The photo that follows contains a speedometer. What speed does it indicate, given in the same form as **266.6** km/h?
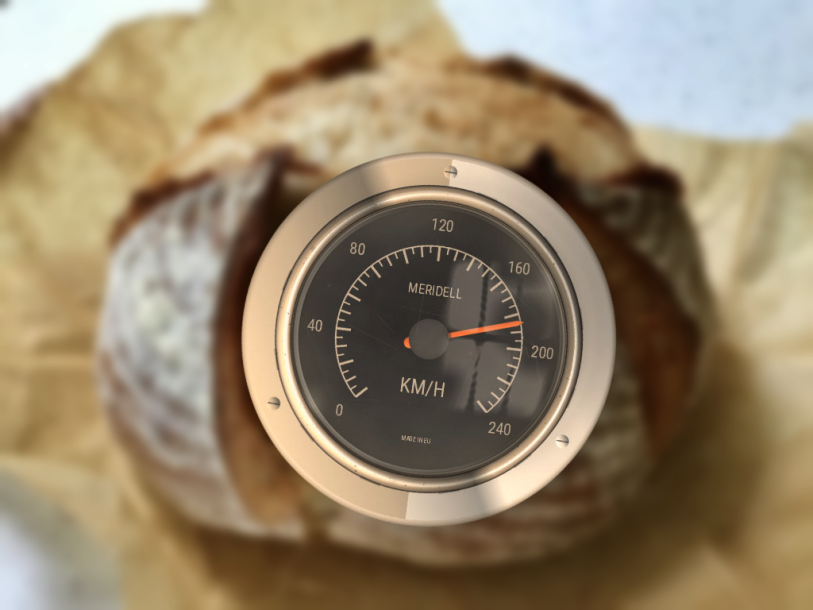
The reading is **185** km/h
